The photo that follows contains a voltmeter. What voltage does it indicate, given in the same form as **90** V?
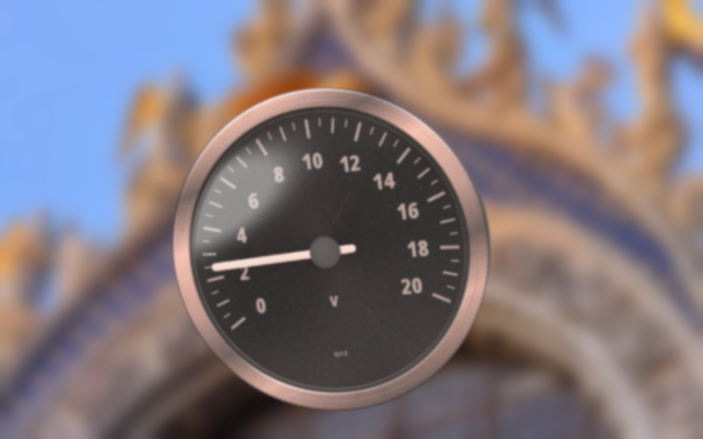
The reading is **2.5** V
